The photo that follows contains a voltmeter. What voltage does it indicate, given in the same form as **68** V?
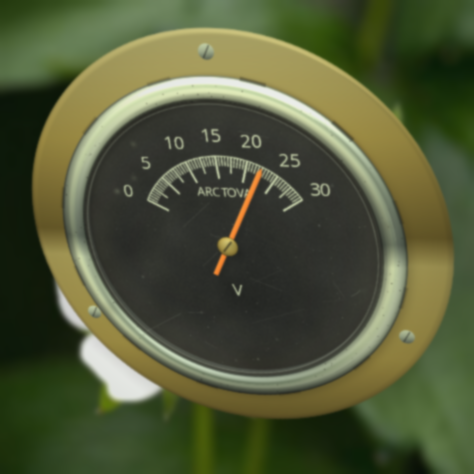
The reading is **22.5** V
